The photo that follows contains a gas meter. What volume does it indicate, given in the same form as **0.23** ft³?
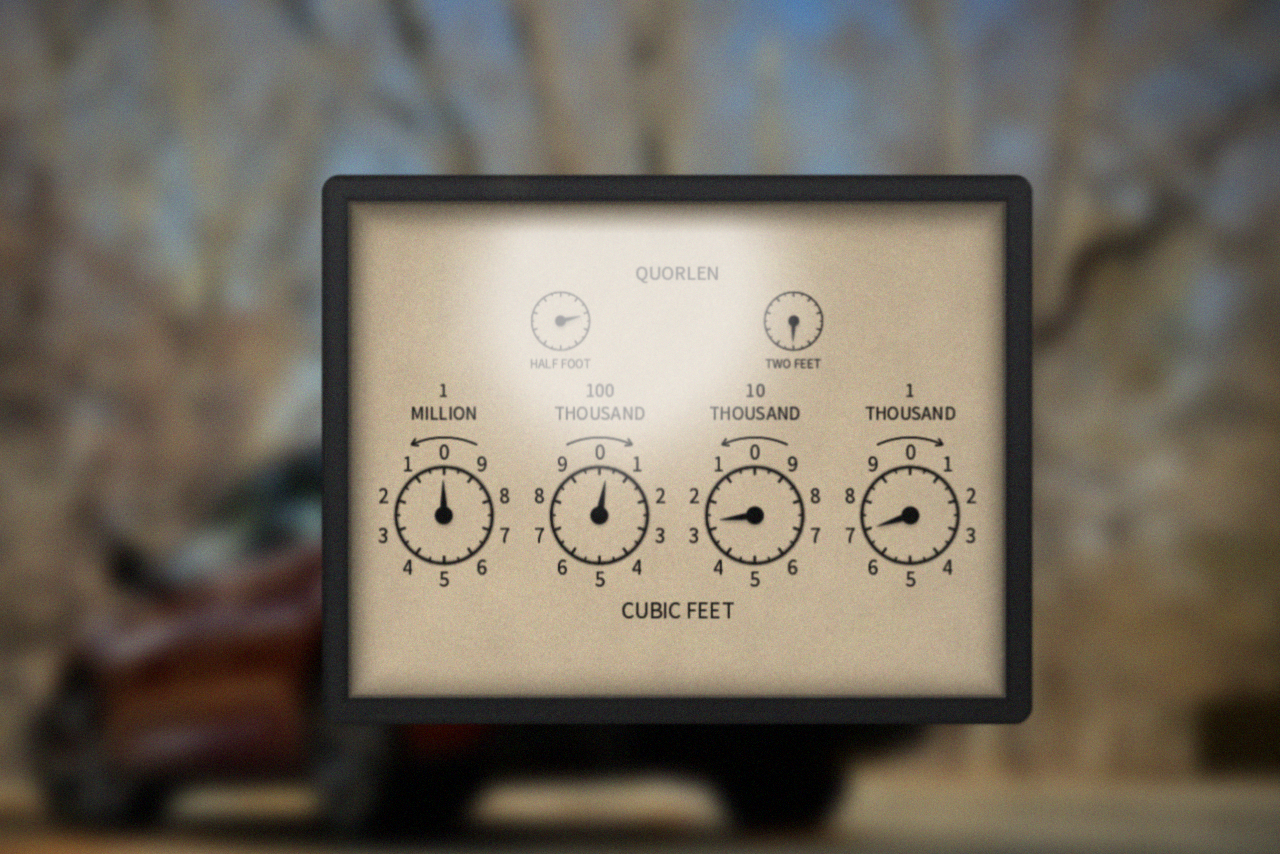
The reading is **2700** ft³
